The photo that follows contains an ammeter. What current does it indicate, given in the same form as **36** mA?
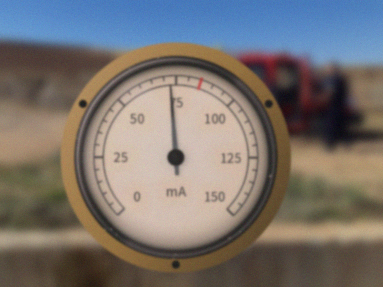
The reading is **72.5** mA
